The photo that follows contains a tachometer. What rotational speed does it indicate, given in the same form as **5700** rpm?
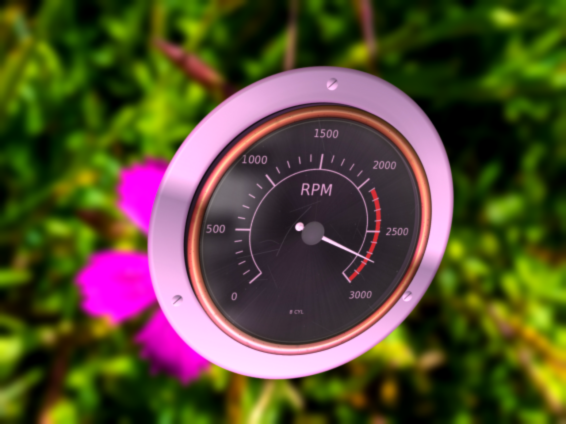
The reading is **2750** rpm
